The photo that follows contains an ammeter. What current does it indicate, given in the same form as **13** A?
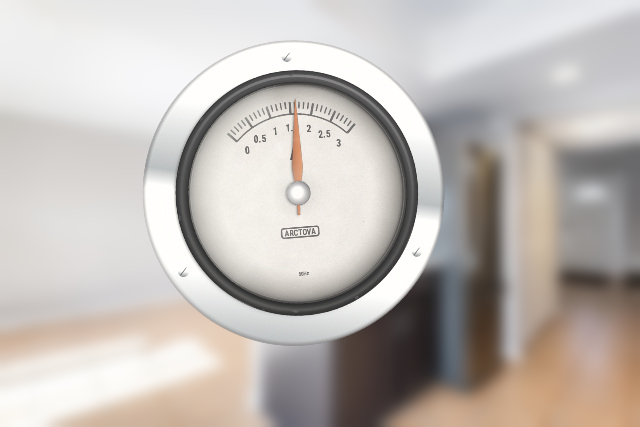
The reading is **1.6** A
